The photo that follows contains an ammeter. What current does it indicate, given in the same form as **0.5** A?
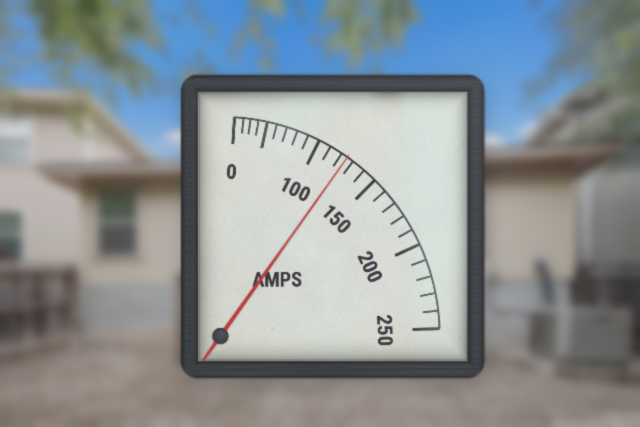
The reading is **125** A
